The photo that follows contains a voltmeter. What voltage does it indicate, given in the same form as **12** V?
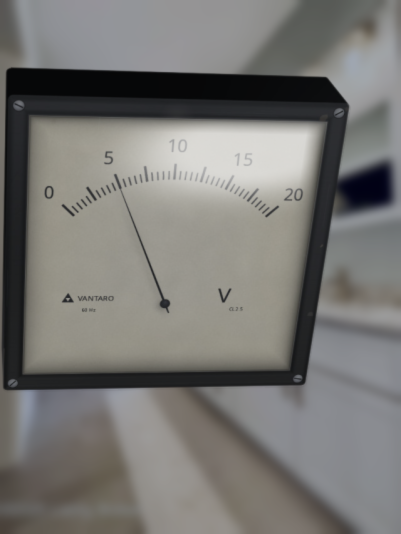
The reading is **5** V
